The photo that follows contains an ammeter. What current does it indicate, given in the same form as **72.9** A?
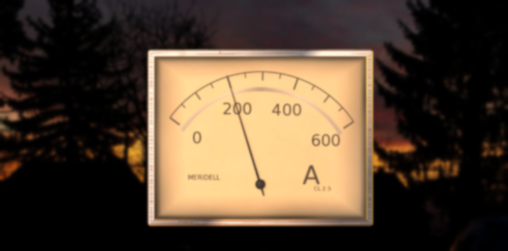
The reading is **200** A
